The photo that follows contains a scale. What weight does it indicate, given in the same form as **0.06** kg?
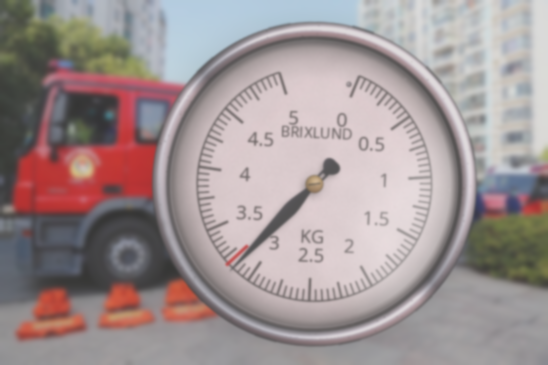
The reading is **3.15** kg
